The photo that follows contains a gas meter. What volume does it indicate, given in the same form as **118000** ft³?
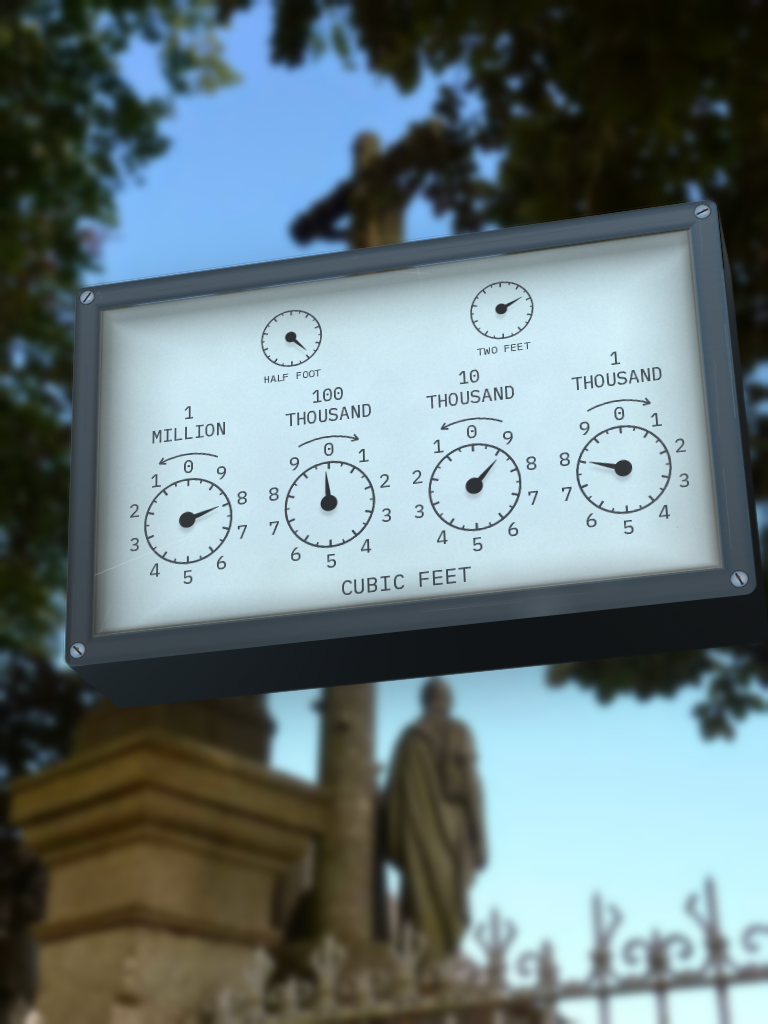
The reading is **798800** ft³
